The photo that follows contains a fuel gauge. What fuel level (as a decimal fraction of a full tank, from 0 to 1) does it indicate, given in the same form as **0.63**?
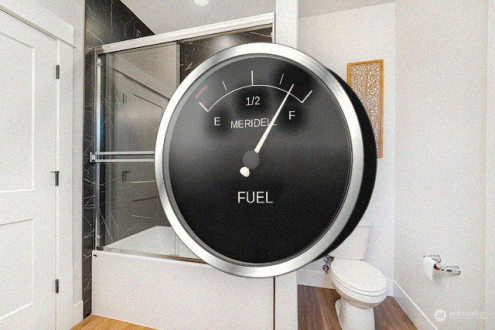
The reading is **0.875**
